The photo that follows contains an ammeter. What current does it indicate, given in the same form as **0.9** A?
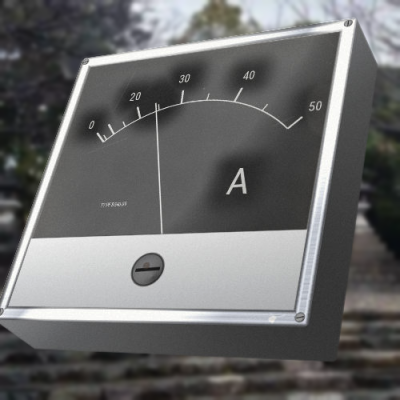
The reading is **25** A
